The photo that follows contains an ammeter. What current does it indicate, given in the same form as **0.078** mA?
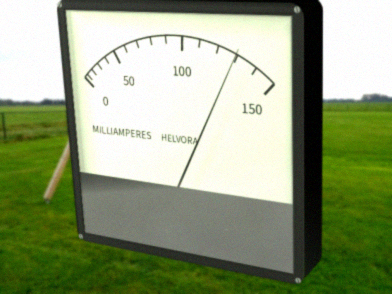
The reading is **130** mA
